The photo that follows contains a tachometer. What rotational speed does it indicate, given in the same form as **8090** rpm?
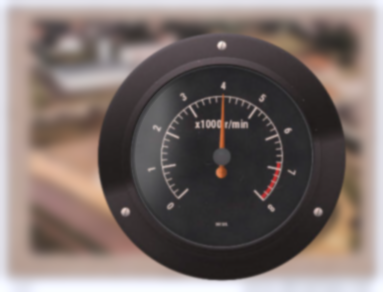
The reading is **4000** rpm
